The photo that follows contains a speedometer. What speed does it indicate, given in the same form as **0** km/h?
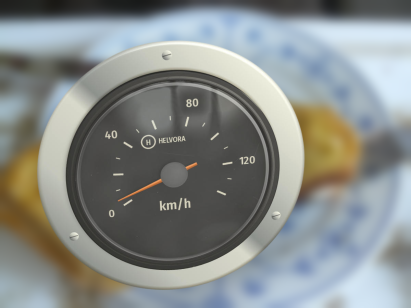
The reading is **5** km/h
